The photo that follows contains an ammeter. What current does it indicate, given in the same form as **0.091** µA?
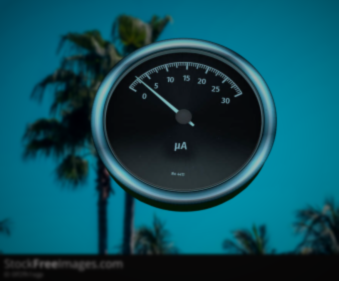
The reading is **2.5** µA
